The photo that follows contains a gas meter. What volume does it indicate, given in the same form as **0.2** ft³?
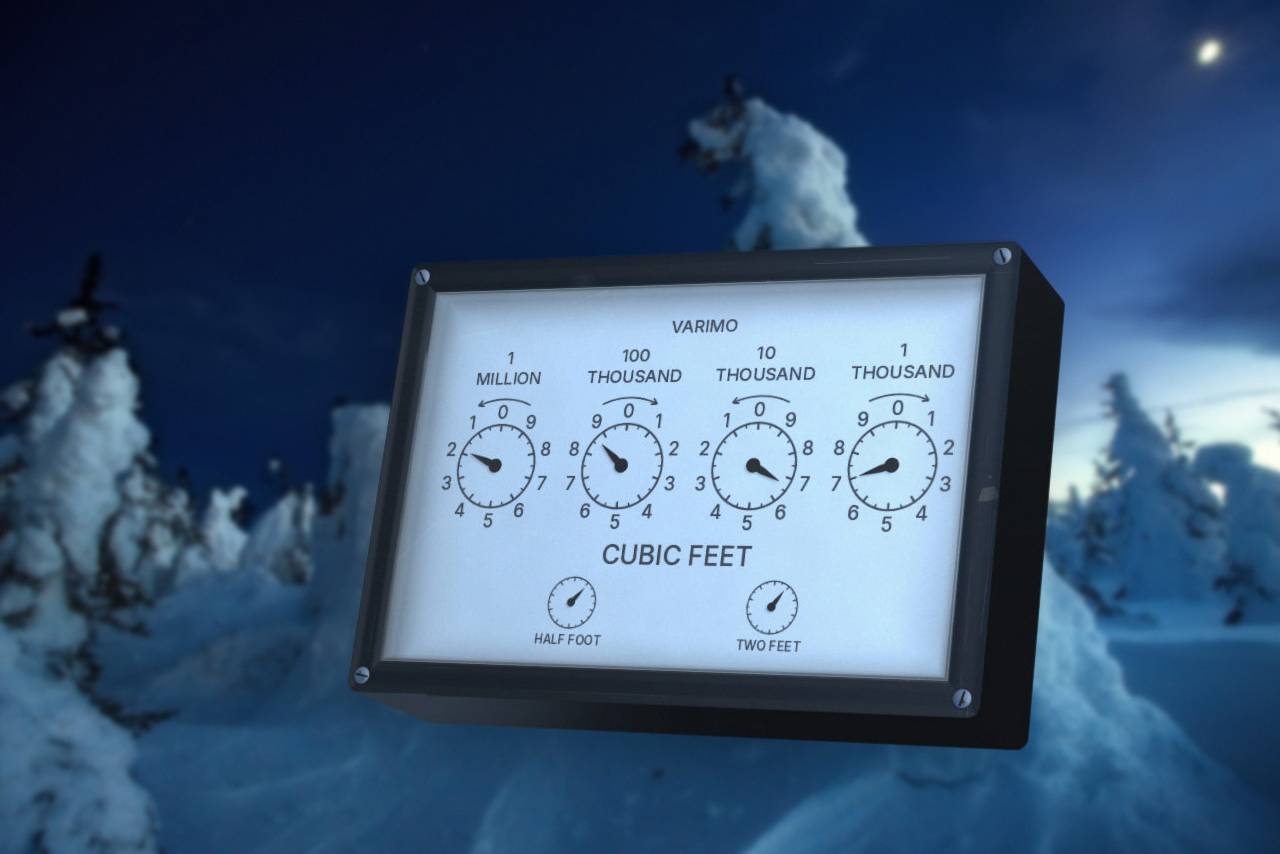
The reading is **186700** ft³
